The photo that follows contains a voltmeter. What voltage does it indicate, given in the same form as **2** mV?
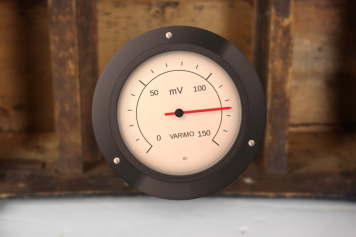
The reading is **125** mV
